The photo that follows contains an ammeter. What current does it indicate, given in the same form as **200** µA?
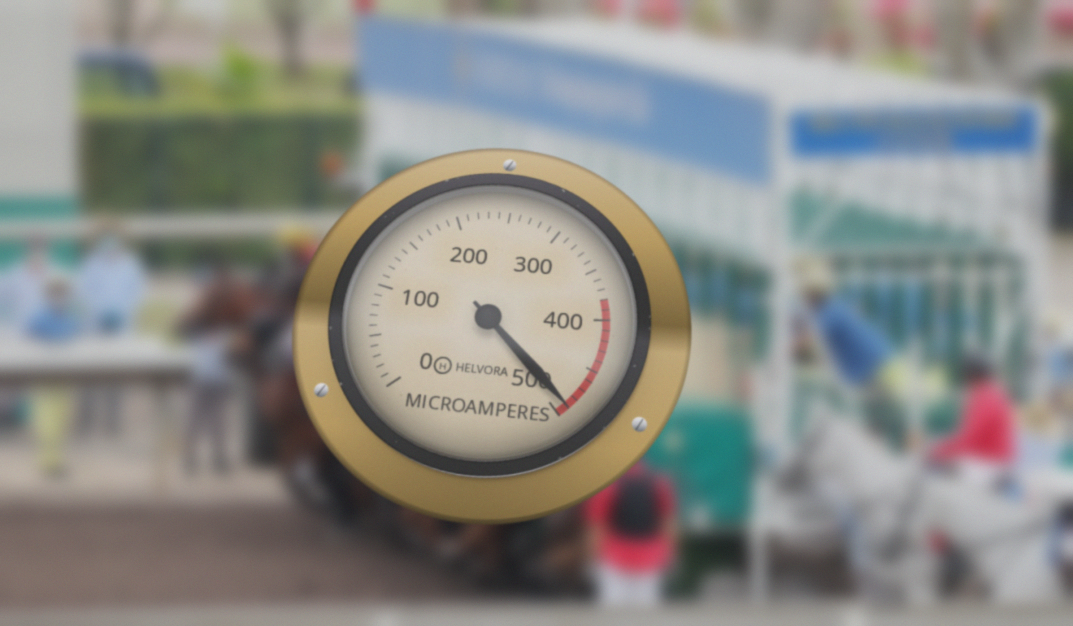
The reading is **490** µA
